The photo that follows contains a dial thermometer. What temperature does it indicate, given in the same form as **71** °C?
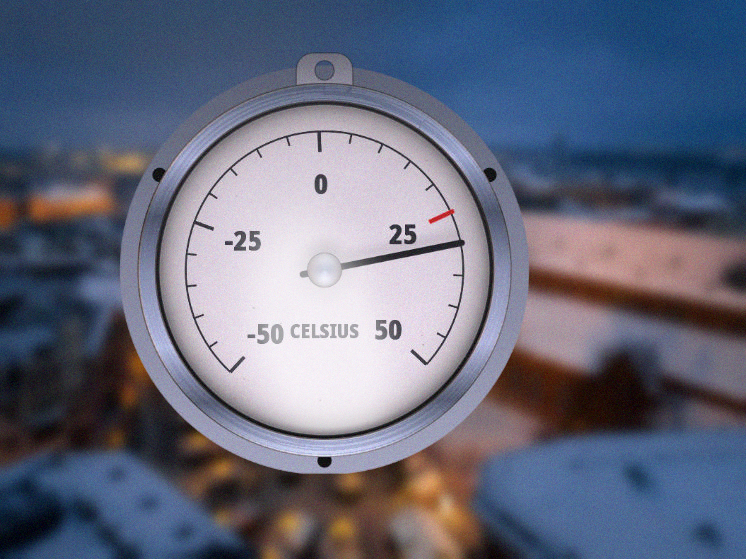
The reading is **30** °C
